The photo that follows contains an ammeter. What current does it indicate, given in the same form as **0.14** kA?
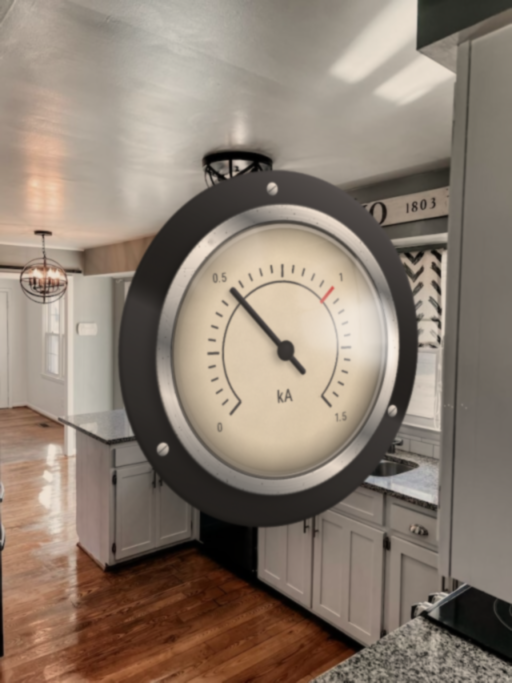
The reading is **0.5** kA
